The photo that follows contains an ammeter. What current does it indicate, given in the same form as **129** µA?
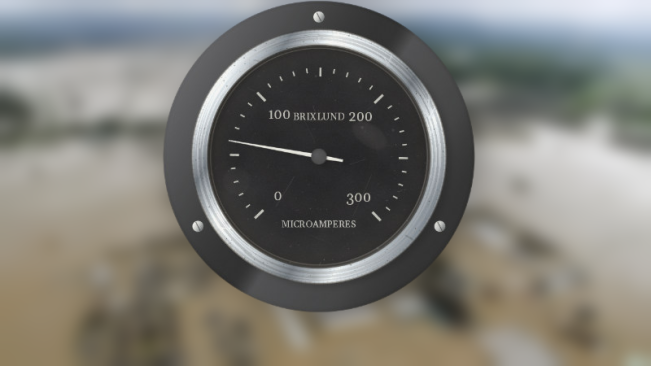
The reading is **60** µA
